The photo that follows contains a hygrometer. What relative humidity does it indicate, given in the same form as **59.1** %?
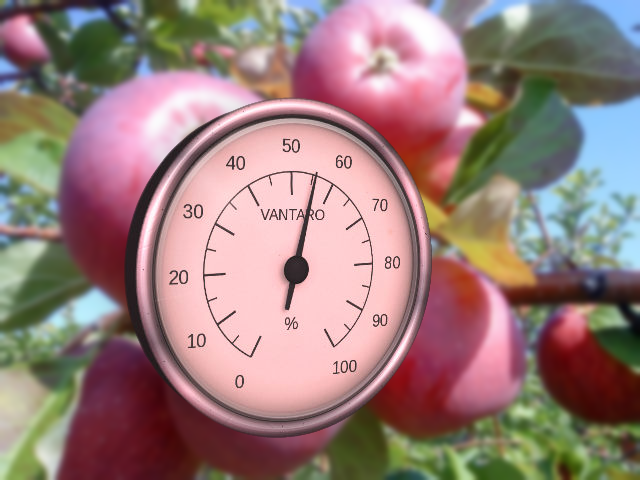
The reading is **55** %
